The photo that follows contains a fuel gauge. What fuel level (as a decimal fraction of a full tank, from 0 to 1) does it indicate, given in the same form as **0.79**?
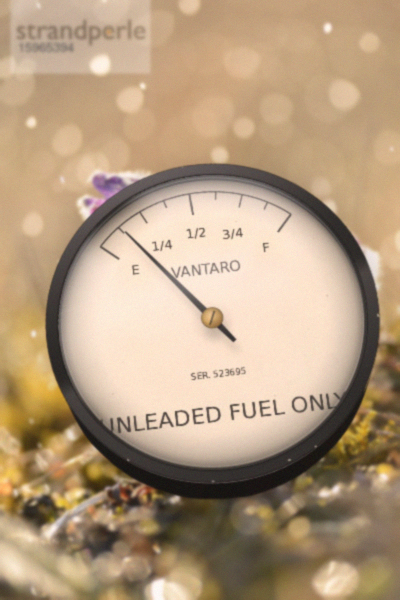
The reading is **0.125**
